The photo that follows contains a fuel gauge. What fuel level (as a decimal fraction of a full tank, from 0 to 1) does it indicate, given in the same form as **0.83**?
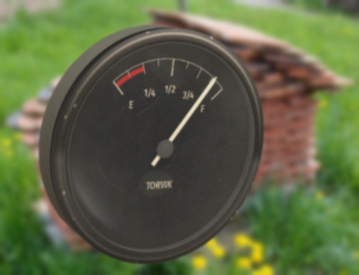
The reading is **0.875**
